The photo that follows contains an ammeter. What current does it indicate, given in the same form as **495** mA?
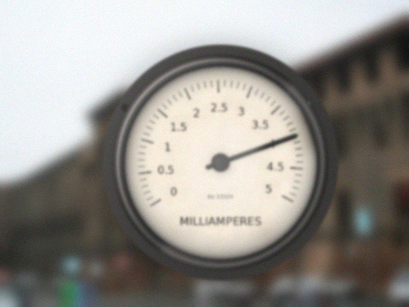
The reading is **4** mA
